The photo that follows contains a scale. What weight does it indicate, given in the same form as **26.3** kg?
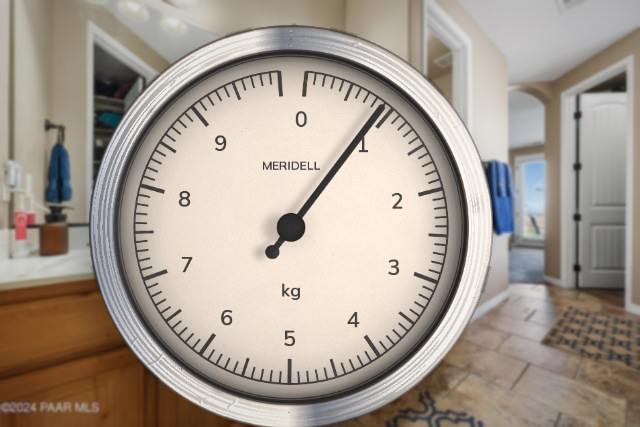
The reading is **0.9** kg
